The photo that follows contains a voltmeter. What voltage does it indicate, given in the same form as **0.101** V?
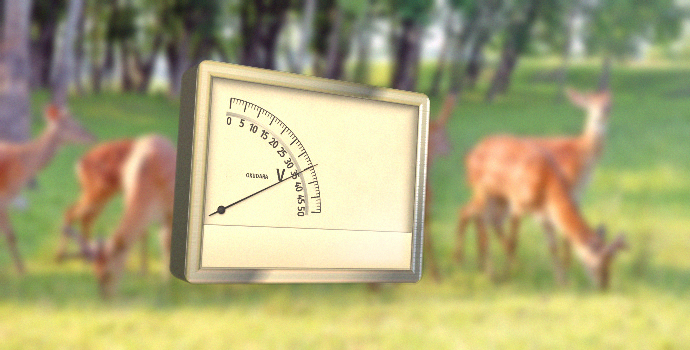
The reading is **35** V
